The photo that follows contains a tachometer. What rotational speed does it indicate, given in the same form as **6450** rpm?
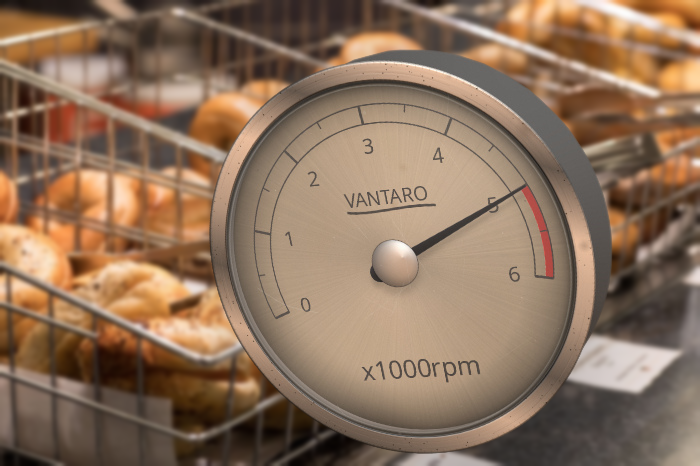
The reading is **5000** rpm
